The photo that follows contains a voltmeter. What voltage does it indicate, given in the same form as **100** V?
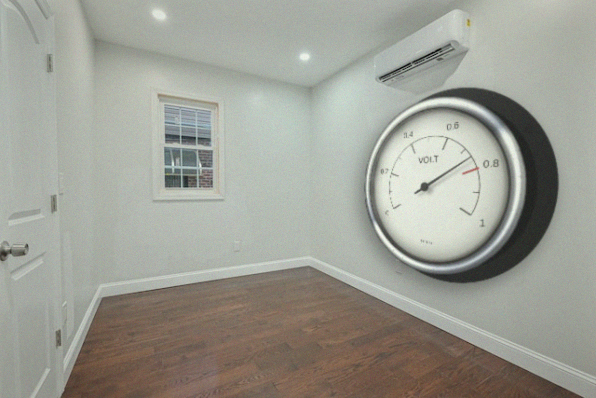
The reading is **0.75** V
